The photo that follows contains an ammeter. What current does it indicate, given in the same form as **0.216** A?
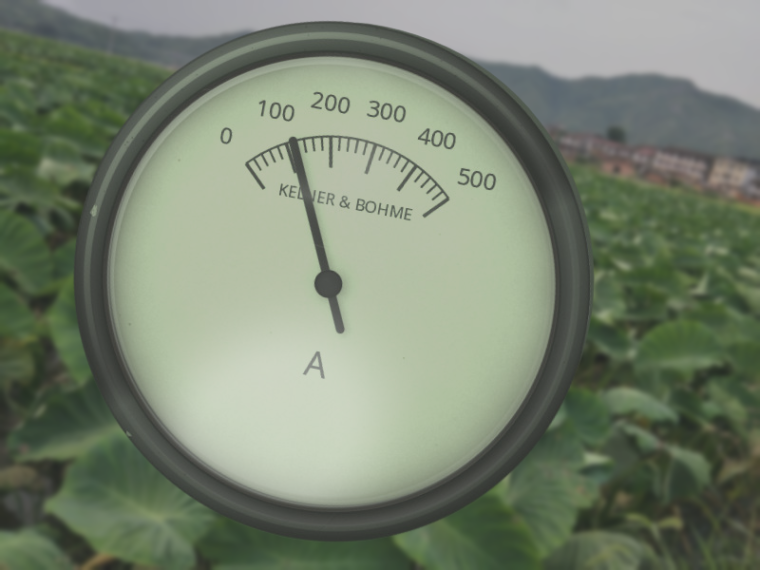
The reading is **120** A
